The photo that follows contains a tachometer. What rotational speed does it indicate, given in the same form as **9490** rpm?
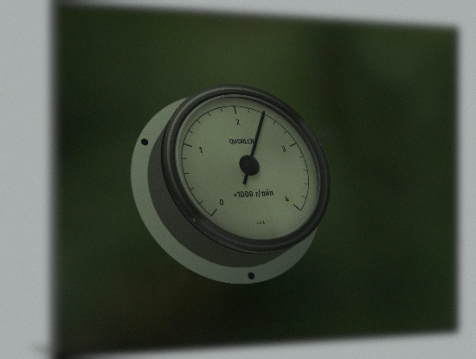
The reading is **2400** rpm
